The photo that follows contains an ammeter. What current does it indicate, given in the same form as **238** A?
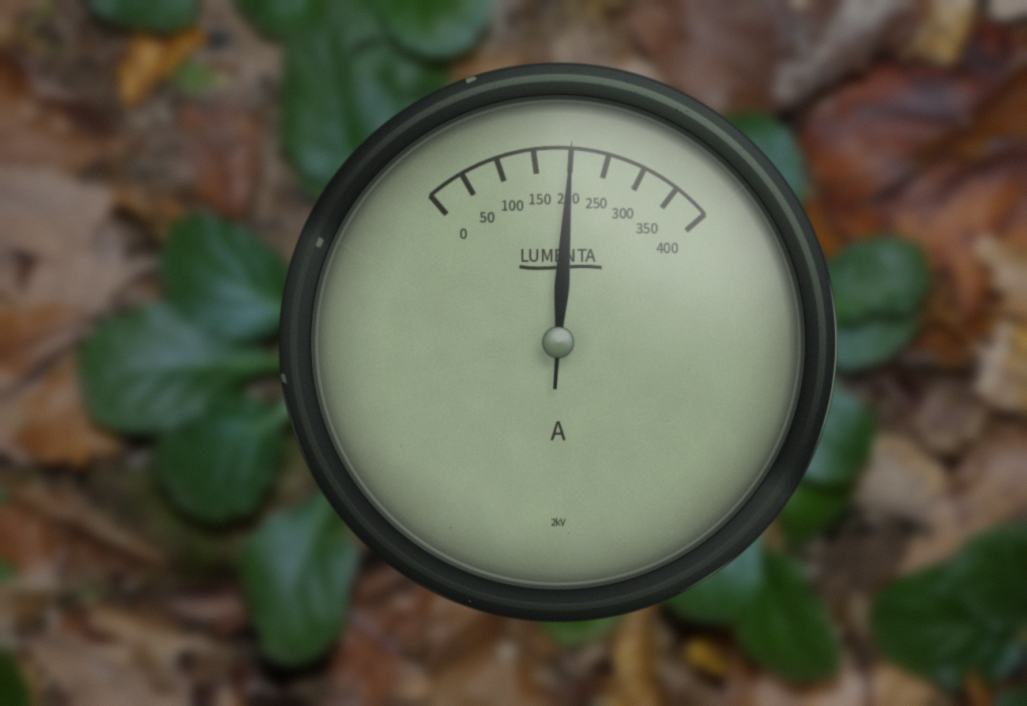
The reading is **200** A
